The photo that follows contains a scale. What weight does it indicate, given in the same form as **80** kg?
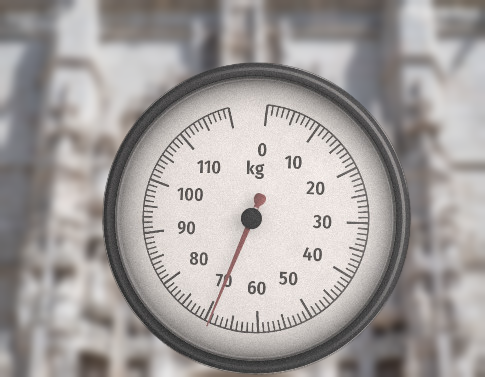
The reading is **69** kg
